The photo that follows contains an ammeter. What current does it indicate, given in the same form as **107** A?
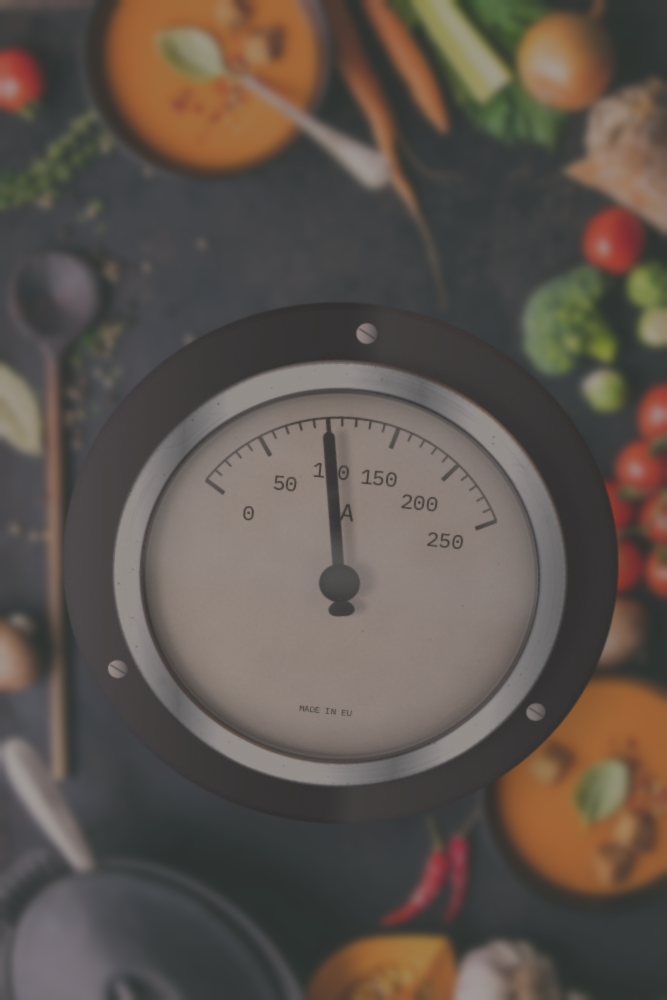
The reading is **100** A
